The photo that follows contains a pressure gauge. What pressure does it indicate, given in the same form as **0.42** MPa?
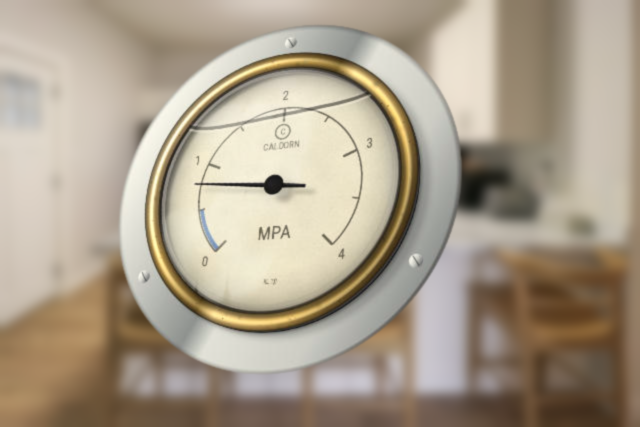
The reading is **0.75** MPa
